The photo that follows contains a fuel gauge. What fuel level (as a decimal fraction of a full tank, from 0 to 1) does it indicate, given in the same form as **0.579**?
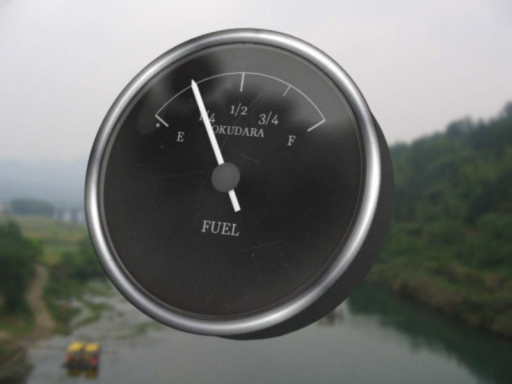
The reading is **0.25**
